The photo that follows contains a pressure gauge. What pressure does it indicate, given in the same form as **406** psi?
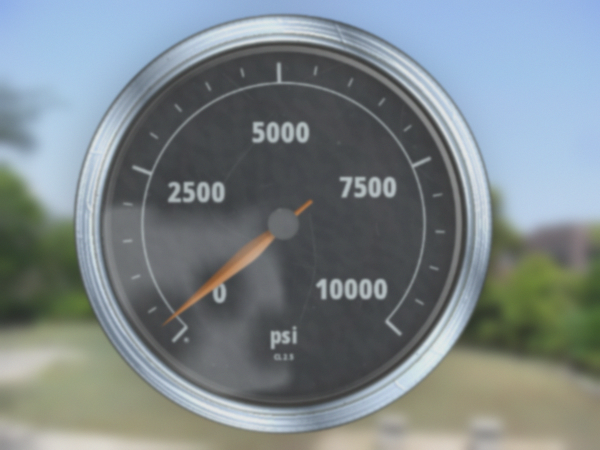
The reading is **250** psi
